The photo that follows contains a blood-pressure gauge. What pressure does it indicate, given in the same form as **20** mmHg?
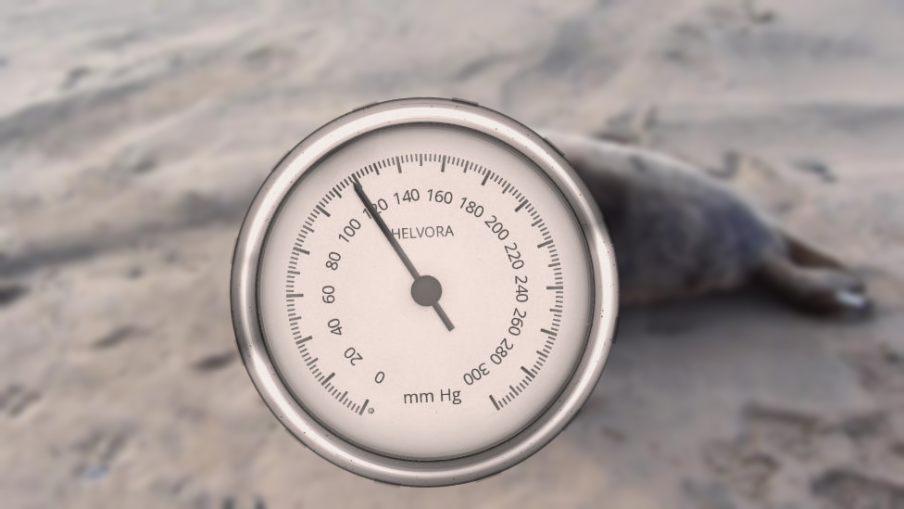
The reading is **118** mmHg
